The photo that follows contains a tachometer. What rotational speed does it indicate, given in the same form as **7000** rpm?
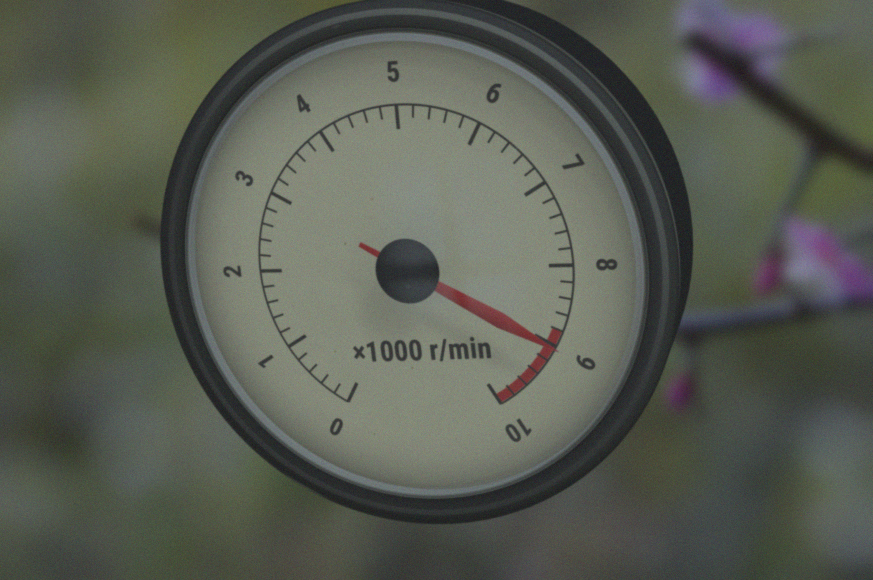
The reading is **9000** rpm
